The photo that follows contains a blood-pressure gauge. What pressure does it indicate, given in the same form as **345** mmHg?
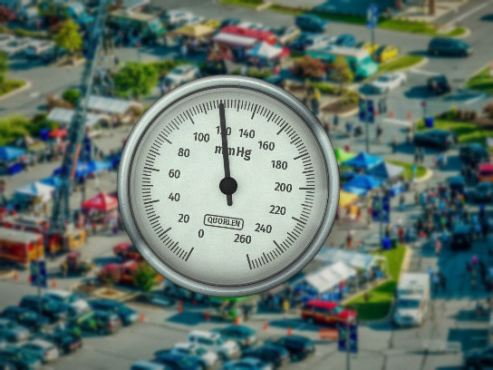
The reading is **120** mmHg
